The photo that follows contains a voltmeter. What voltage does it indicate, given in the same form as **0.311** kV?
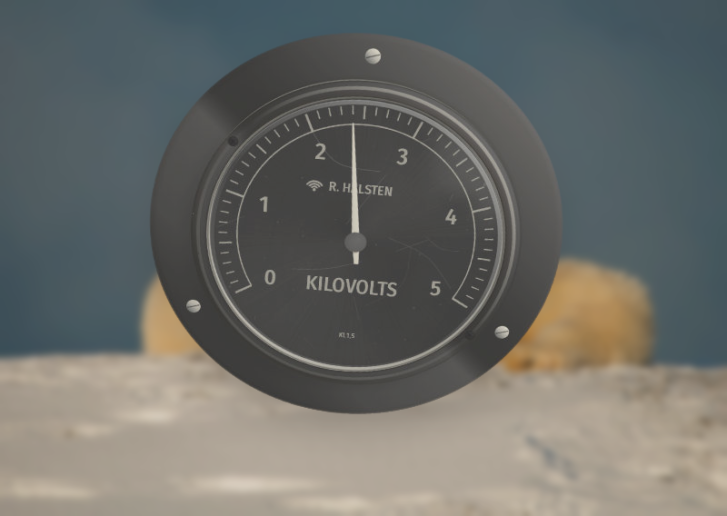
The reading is **2.4** kV
